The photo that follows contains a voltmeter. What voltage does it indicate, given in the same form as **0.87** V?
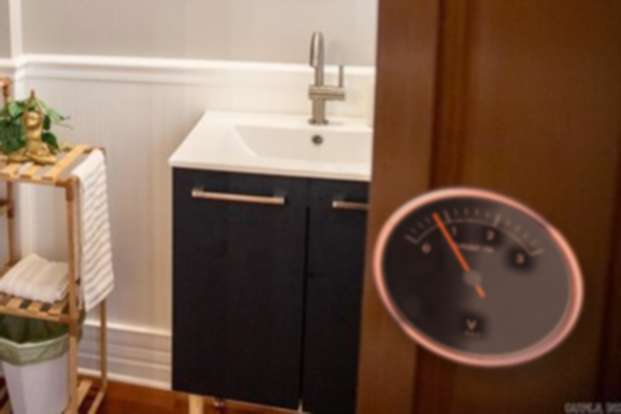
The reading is **0.8** V
